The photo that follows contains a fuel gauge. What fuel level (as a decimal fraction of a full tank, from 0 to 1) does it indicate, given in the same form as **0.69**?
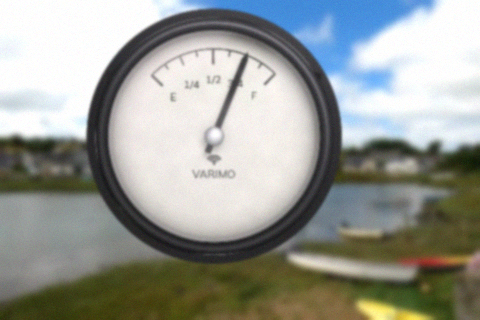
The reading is **0.75**
